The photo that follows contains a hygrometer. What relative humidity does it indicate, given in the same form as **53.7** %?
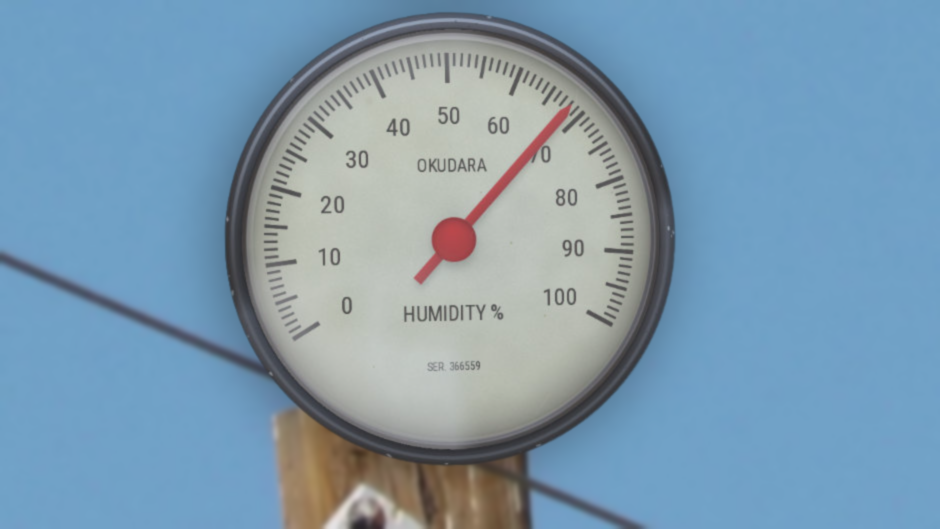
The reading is **68** %
